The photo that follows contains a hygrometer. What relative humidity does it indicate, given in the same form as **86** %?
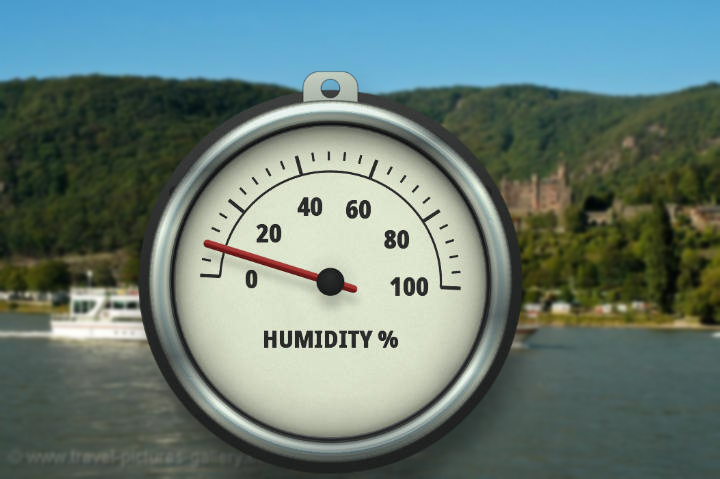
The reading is **8** %
